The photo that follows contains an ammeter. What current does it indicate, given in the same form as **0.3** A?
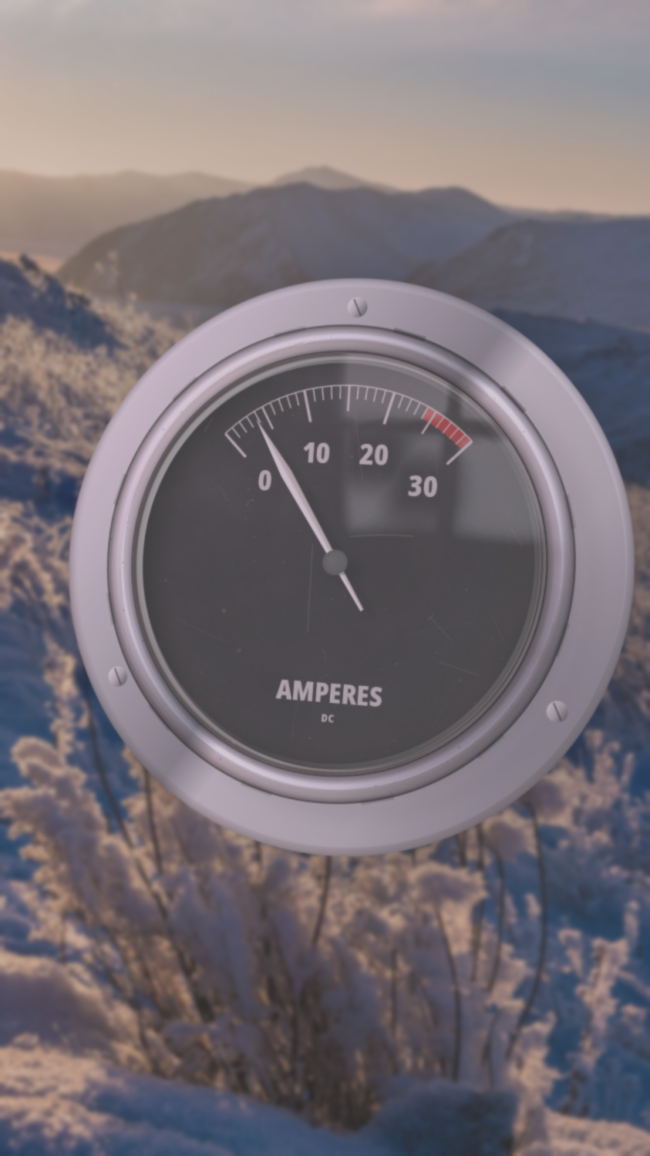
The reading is **4** A
